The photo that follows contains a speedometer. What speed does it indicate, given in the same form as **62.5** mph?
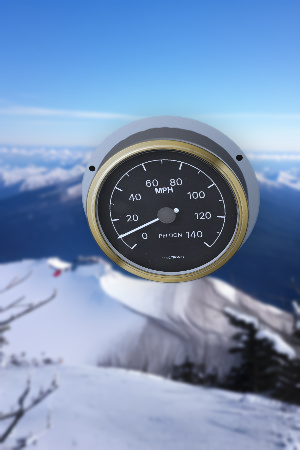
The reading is **10** mph
